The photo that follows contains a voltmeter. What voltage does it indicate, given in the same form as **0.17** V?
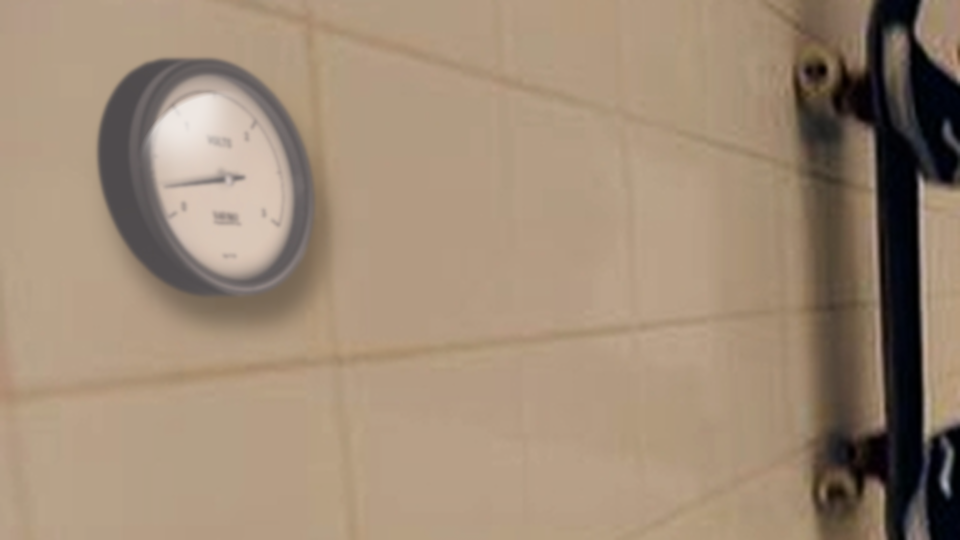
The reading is **0.25** V
